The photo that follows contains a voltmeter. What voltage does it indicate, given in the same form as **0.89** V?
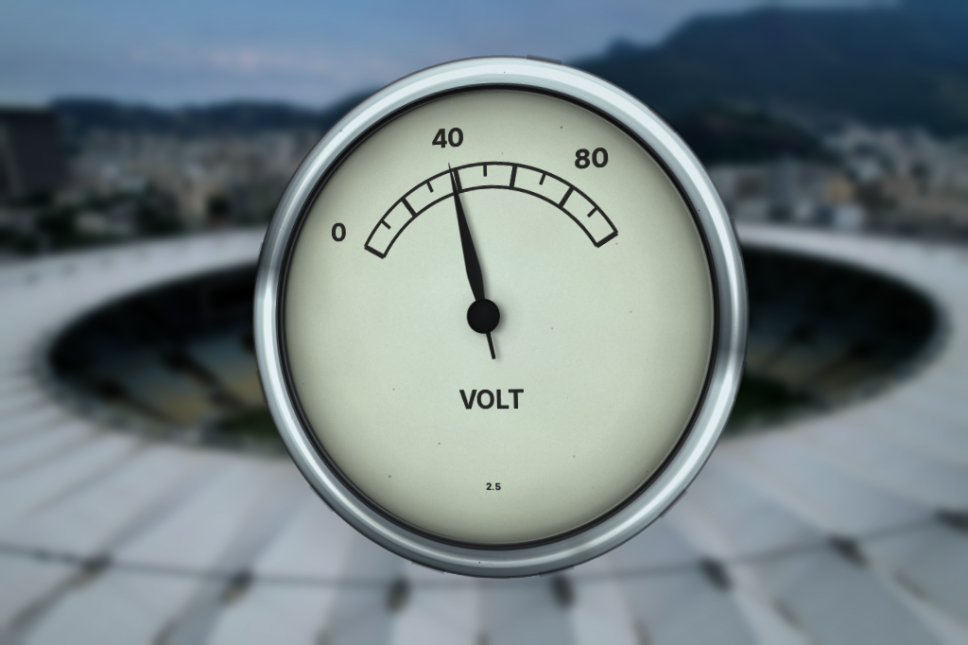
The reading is **40** V
